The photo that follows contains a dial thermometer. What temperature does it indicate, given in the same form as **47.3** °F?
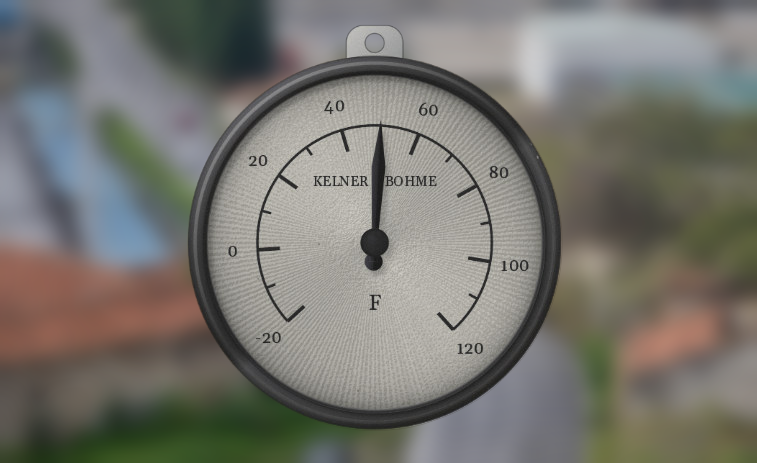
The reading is **50** °F
